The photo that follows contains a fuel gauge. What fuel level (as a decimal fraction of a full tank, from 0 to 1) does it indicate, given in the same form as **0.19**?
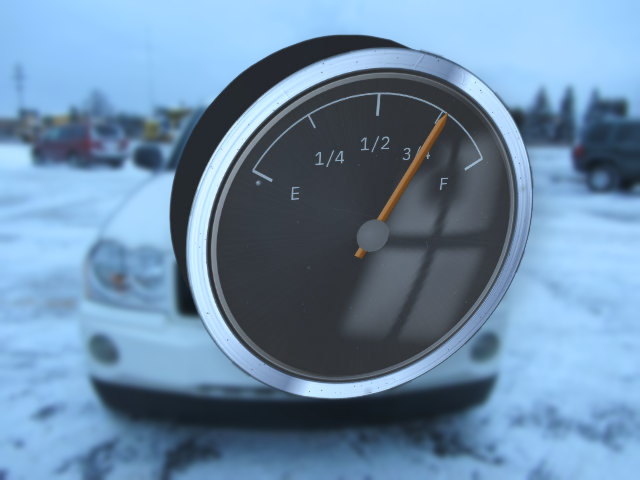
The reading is **0.75**
